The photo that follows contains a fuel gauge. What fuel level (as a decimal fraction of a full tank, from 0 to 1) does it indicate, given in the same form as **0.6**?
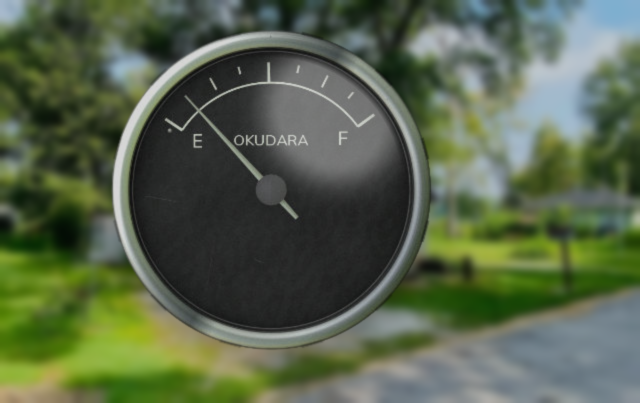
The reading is **0.125**
